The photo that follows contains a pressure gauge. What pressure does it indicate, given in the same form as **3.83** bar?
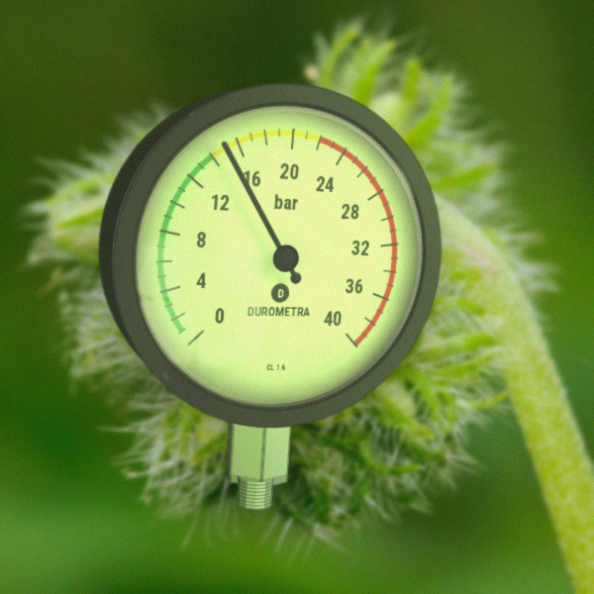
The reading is **15** bar
